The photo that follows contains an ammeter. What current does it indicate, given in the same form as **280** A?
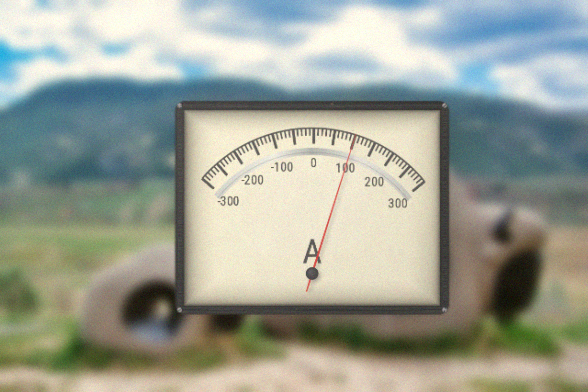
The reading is **100** A
